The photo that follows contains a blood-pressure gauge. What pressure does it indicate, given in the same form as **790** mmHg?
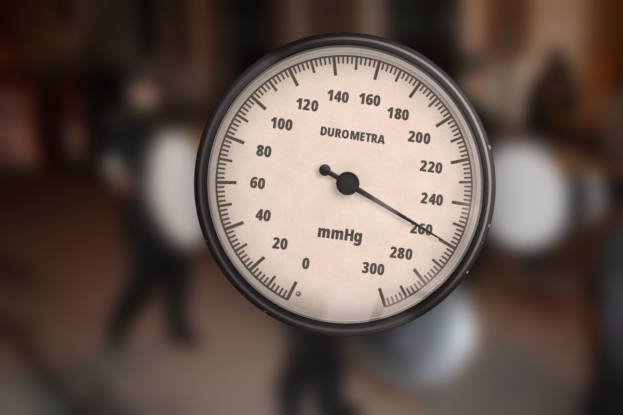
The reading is **260** mmHg
